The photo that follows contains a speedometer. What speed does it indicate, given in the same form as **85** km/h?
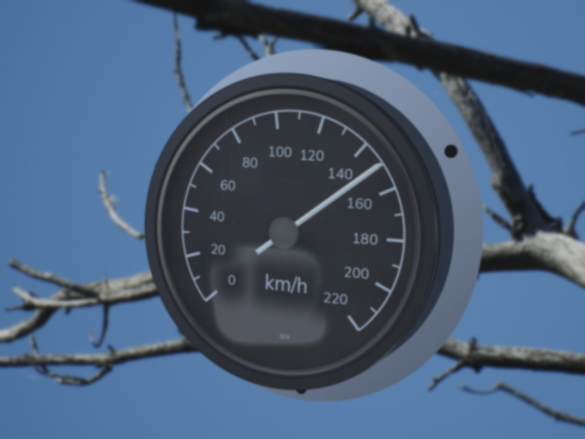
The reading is **150** km/h
